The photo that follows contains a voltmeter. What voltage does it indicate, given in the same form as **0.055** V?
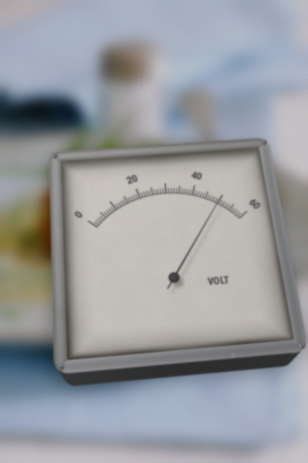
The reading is **50** V
